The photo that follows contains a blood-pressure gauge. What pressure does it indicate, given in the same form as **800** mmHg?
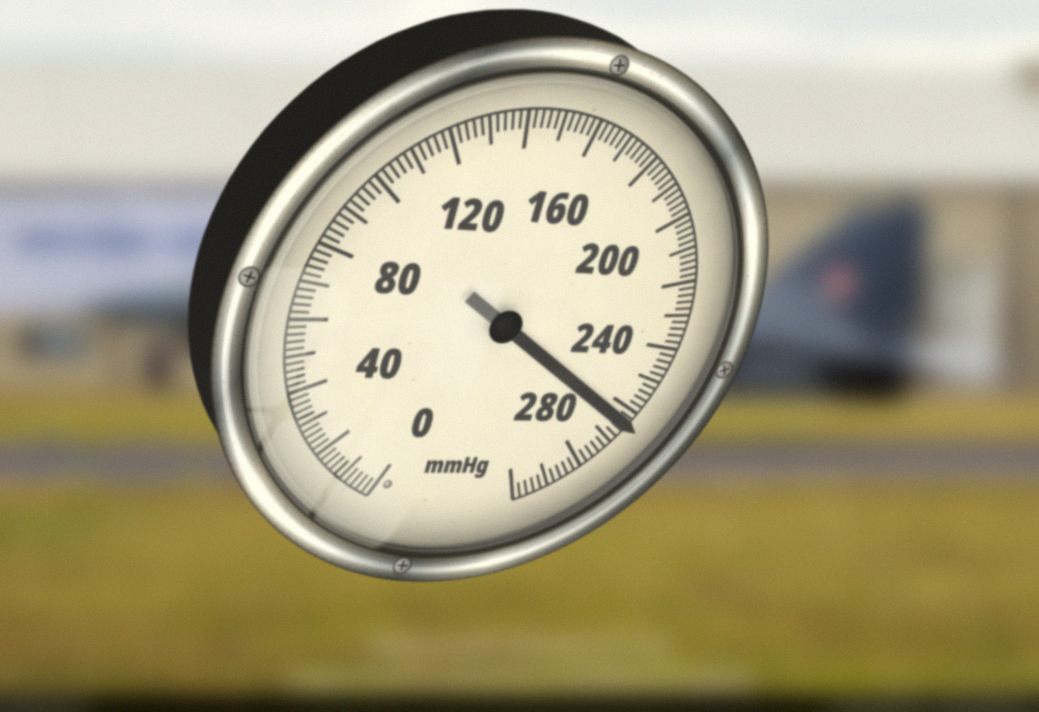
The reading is **264** mmHg
